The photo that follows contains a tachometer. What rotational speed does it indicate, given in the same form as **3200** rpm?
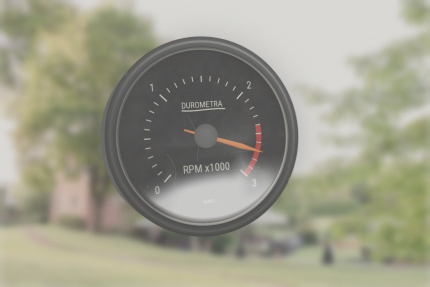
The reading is **2700** rpm
